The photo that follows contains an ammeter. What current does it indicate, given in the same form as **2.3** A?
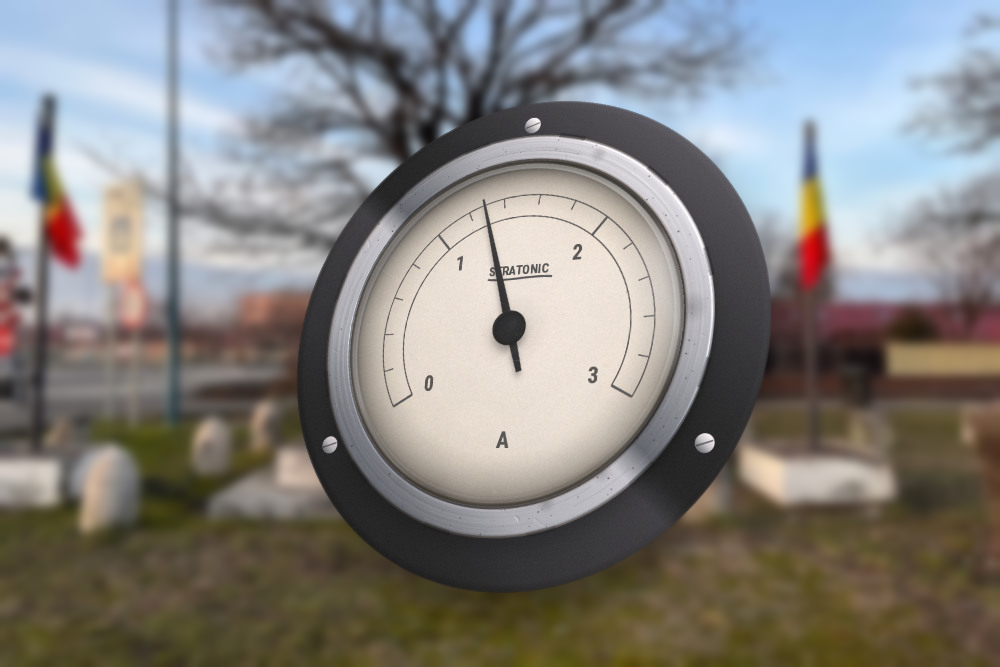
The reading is **1.3** A
